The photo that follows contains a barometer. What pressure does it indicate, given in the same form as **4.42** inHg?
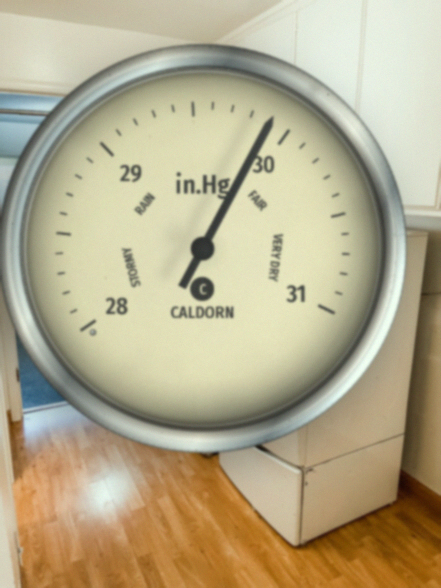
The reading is **29.9** inHg
